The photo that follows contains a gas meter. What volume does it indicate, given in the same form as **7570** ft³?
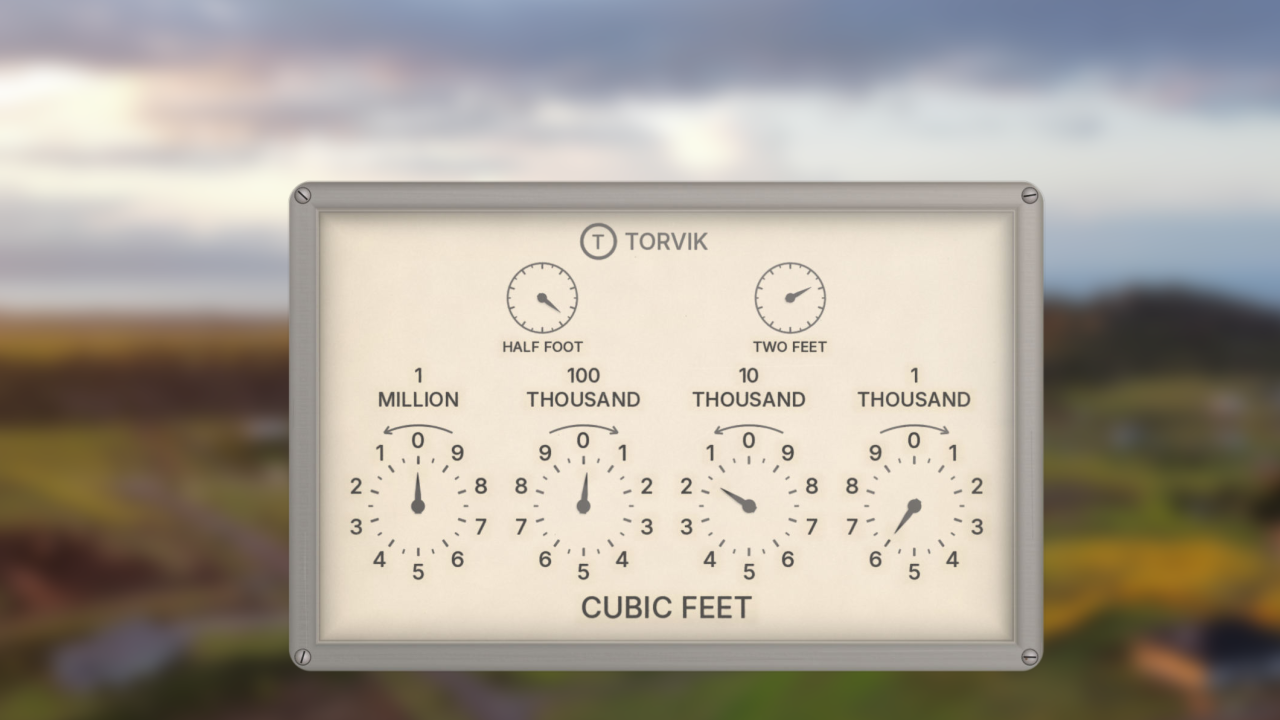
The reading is **1600** ft³
